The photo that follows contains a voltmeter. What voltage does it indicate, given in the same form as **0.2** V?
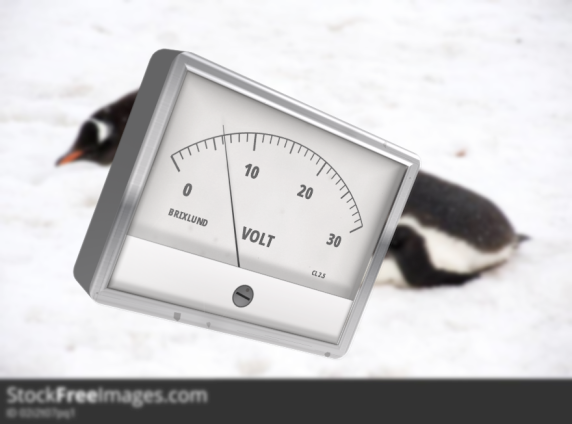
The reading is **6** V
